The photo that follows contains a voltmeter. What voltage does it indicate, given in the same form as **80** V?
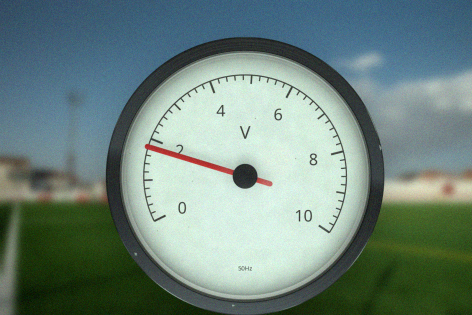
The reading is **1.8** V
